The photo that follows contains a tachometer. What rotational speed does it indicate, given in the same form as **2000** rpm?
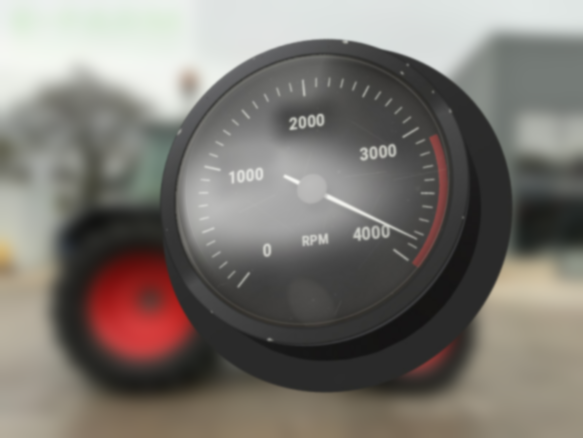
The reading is **3850** rpm
